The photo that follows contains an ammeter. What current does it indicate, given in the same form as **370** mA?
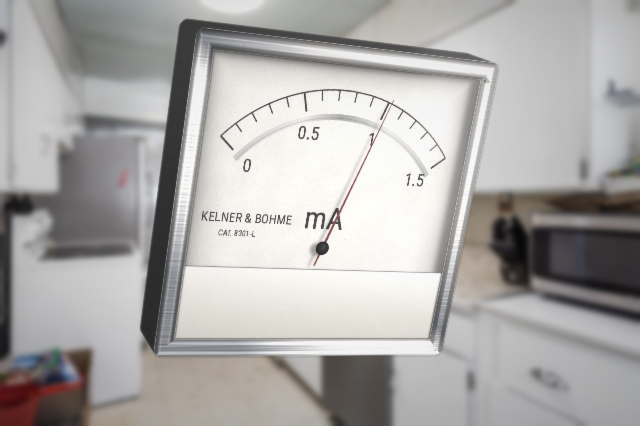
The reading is **1** mA
